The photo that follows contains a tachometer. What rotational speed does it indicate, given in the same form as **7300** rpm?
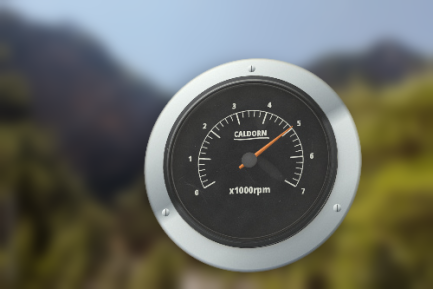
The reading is **5000** rpm
